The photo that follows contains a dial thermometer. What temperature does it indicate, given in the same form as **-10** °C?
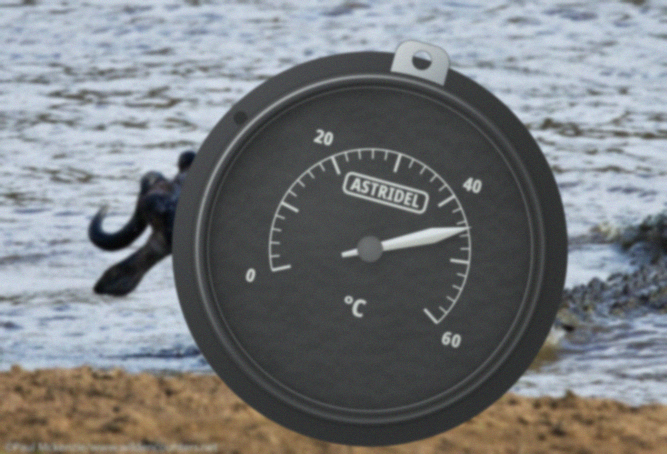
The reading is **45** °C
